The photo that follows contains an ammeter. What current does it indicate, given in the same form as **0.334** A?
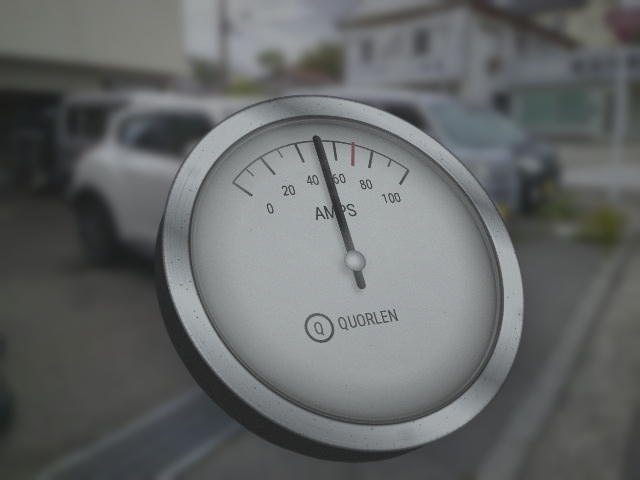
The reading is **50** A
